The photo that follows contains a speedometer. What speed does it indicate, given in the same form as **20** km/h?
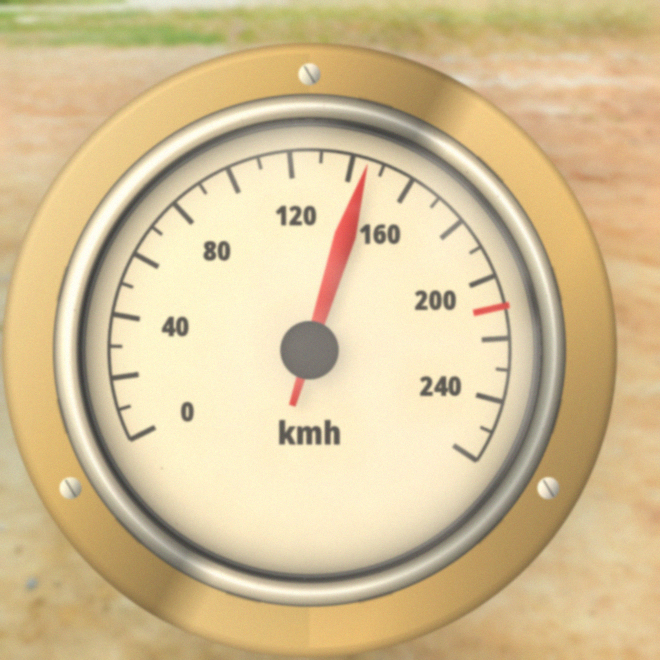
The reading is **145** km/h
